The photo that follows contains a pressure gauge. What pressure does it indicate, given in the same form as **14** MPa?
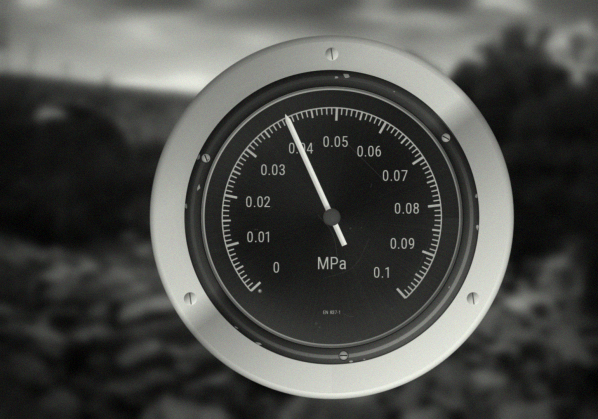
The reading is **0.04** MPa
